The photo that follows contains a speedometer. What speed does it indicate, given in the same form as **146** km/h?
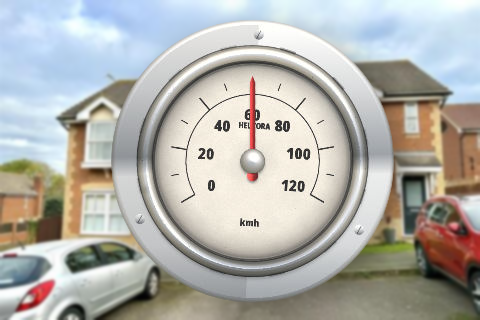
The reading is **60** km/h
